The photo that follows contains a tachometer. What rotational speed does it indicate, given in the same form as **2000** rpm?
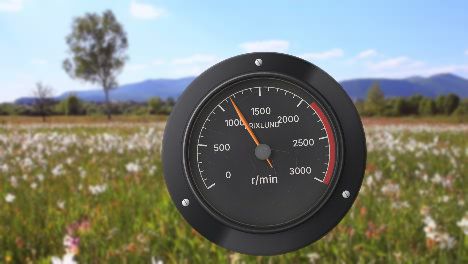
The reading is **1150** rpm
